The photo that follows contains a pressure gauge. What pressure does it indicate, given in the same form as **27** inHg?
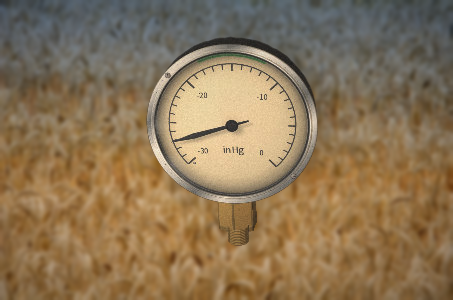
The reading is **-27** inHg
